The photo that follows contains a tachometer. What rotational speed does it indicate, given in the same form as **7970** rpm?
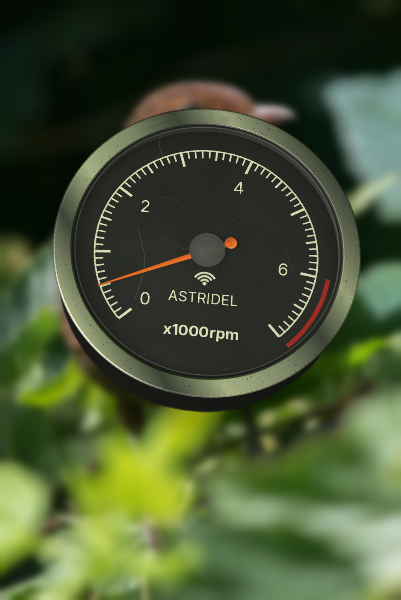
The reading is **500** rpm
